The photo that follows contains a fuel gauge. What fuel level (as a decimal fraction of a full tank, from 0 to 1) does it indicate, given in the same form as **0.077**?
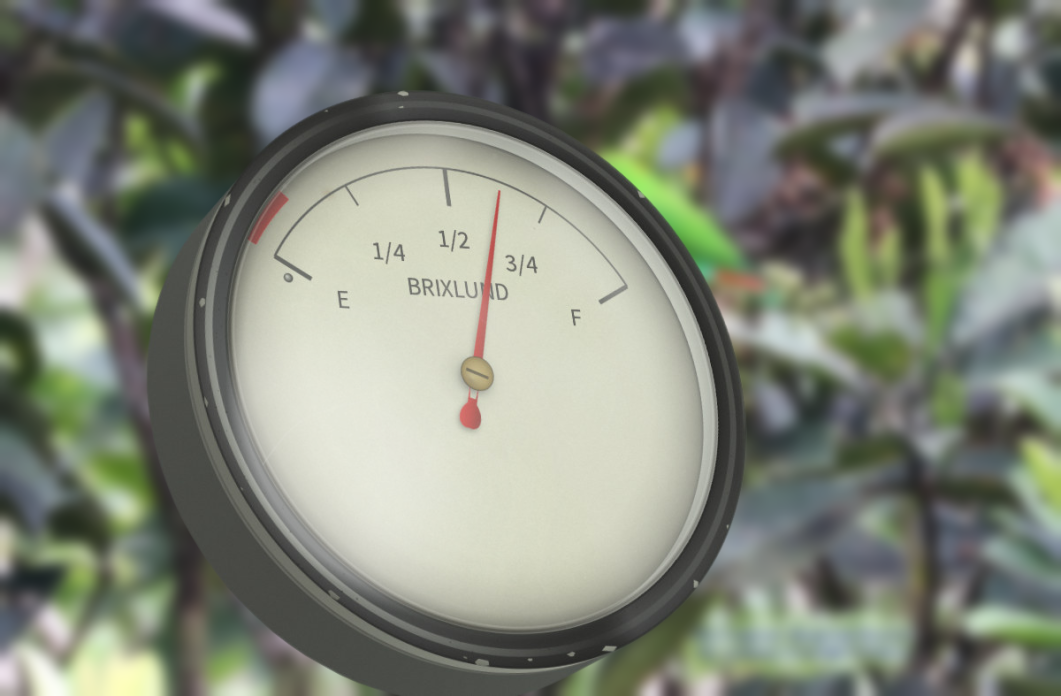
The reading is **0.625**
